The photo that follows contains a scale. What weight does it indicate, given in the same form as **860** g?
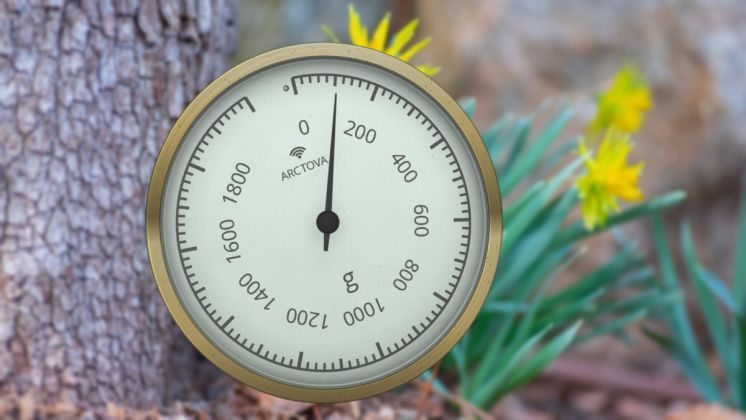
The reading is **100** g
